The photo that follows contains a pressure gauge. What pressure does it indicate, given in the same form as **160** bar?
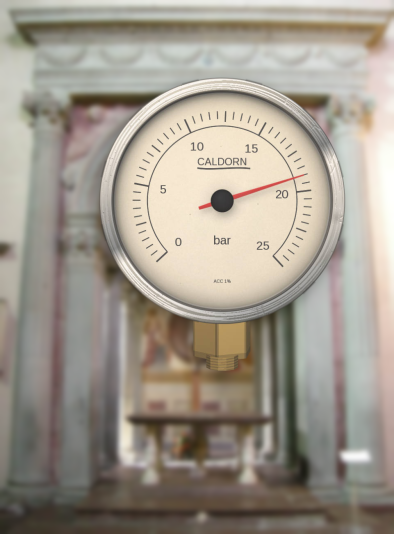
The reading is **19** bar
